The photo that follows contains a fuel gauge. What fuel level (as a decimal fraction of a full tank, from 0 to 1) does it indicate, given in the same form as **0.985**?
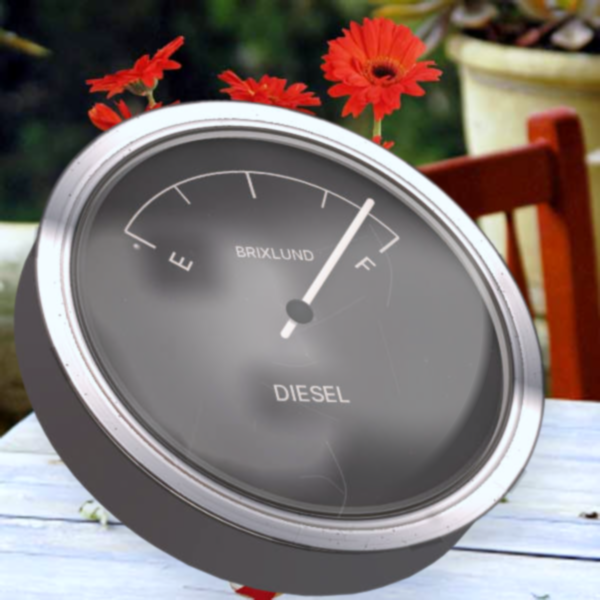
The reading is **0.875**
